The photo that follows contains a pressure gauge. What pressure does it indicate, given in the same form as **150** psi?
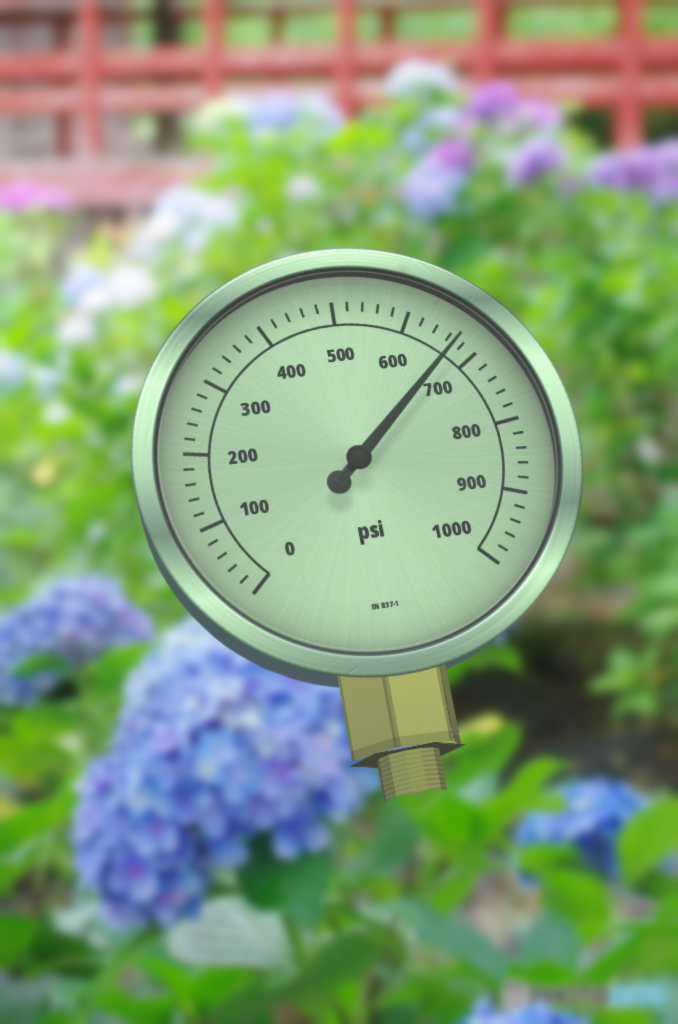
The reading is **670** psi
